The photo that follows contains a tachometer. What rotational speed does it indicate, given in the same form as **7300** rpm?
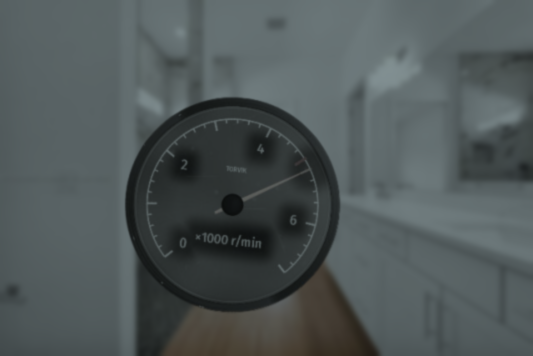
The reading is **5000** rpm
